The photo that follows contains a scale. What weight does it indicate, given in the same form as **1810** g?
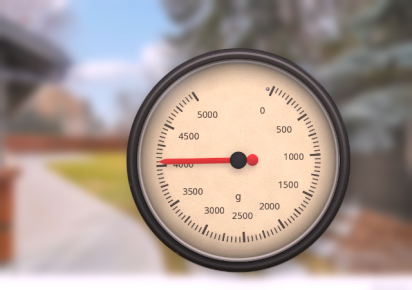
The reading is **4050** g
